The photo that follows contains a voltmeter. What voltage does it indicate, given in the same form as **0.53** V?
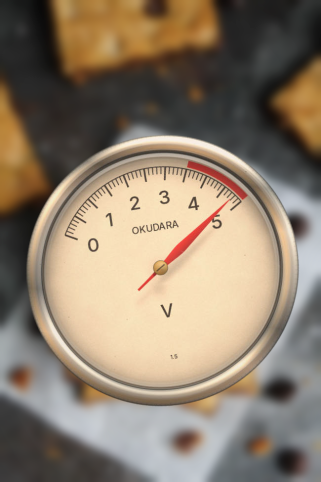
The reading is **4.8** V
